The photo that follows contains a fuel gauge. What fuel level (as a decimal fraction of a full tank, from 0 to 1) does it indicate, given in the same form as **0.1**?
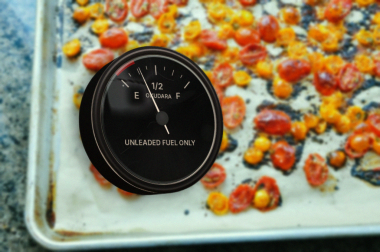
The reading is **0.25**
